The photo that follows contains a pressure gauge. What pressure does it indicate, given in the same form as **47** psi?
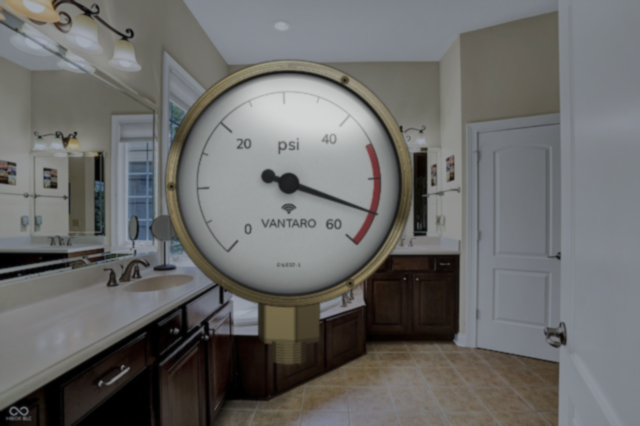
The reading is **55** psi
